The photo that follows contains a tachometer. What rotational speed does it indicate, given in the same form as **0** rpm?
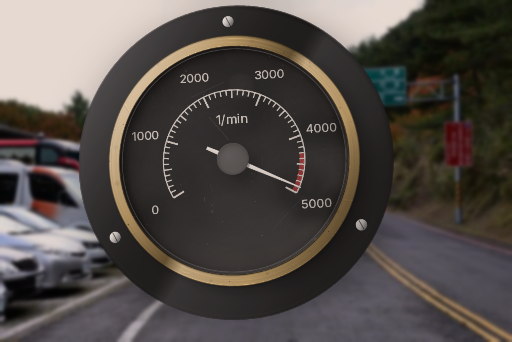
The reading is **4900** rpm
